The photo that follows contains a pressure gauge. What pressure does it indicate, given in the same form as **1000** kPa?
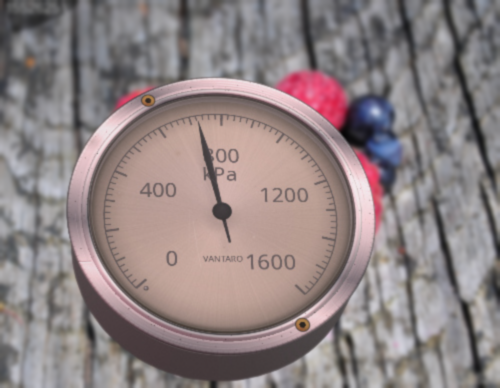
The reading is **720** kPa
